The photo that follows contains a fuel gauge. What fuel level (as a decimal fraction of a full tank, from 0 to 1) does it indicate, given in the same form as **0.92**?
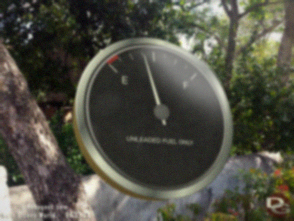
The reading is **0.375**
